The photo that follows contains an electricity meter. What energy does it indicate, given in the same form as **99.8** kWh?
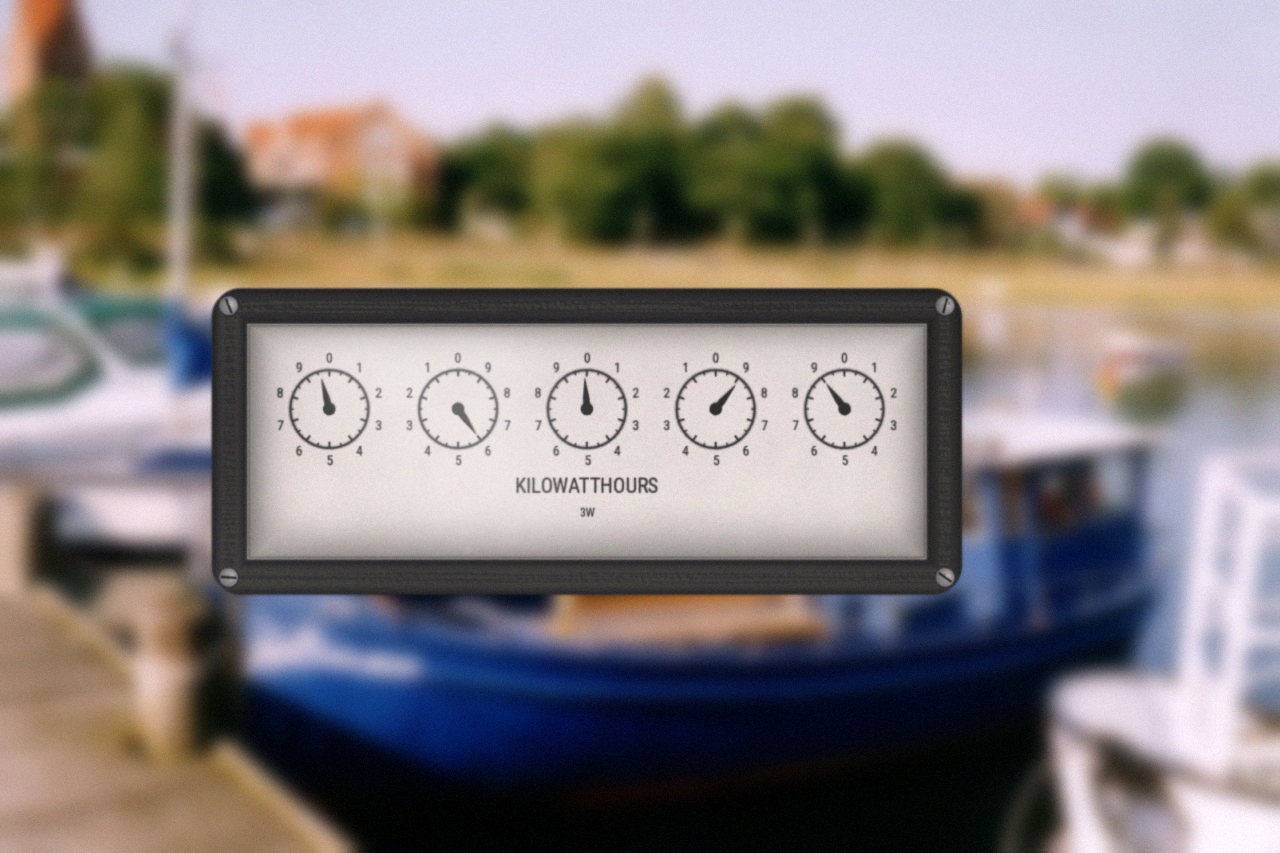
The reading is **95989** kWh
